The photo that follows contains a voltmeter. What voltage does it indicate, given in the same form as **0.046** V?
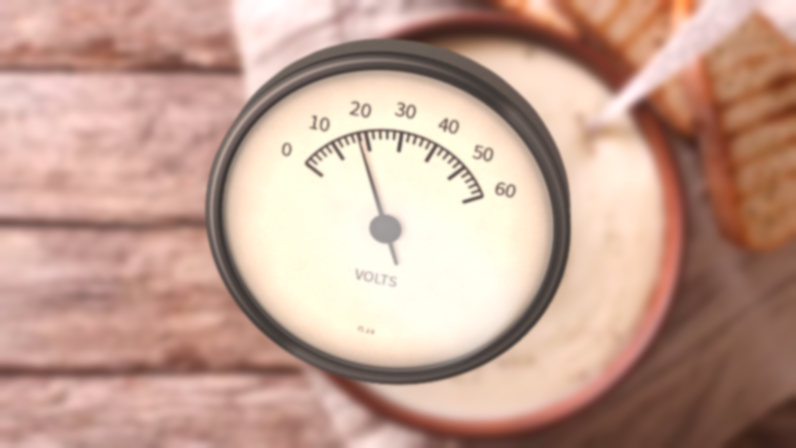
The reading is **18** V
